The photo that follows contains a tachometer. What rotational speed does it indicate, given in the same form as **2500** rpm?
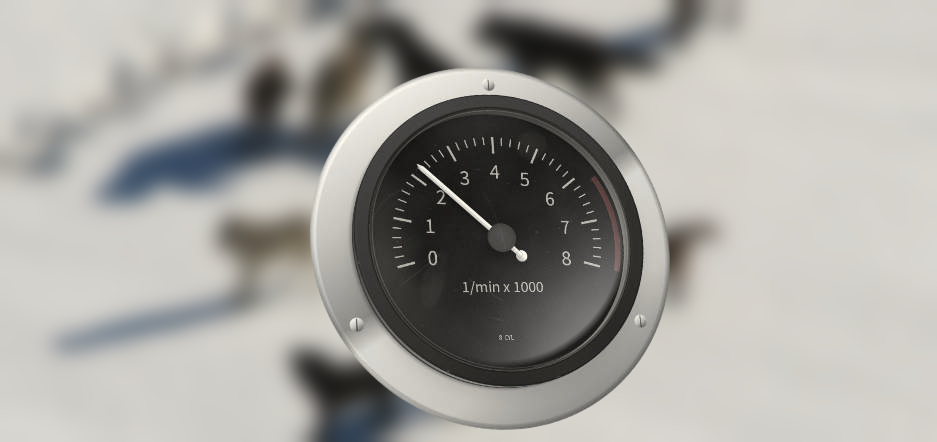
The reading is **2200** rpm
